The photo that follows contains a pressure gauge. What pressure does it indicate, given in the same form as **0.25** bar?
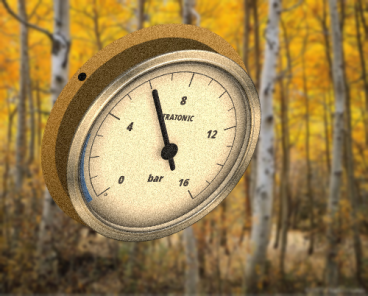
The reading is **6** bar
